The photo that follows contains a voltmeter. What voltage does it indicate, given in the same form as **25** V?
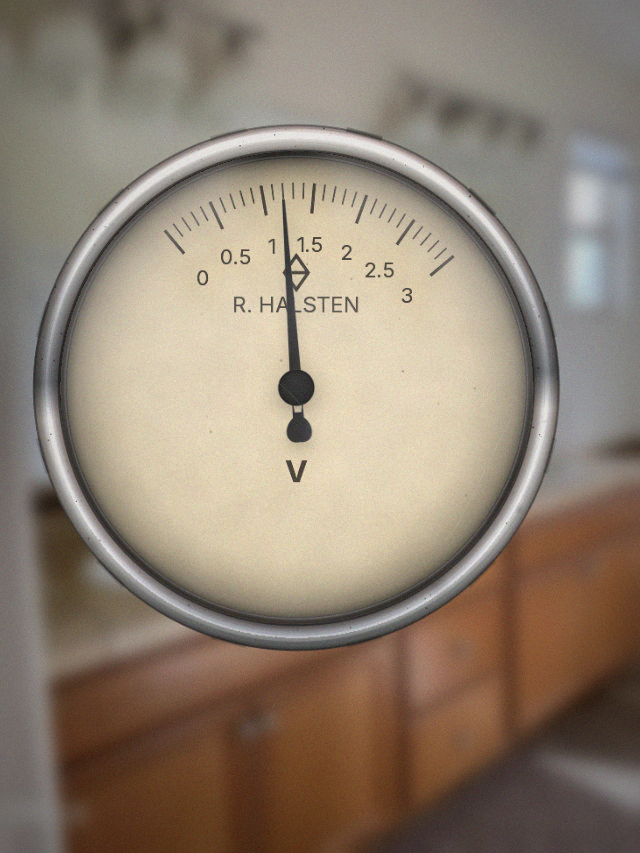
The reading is **1.2** V
